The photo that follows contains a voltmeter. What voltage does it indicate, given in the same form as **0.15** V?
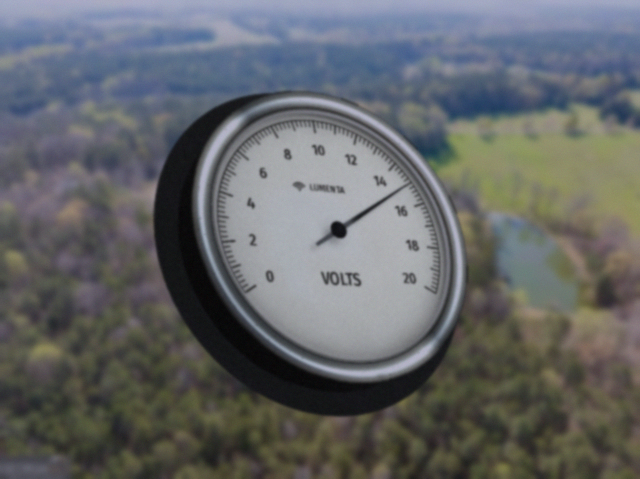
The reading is **15** V
